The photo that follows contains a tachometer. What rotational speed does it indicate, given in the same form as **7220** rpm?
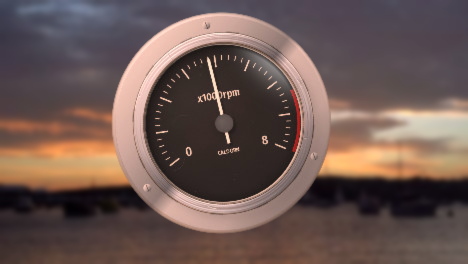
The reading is **3800** rpm
